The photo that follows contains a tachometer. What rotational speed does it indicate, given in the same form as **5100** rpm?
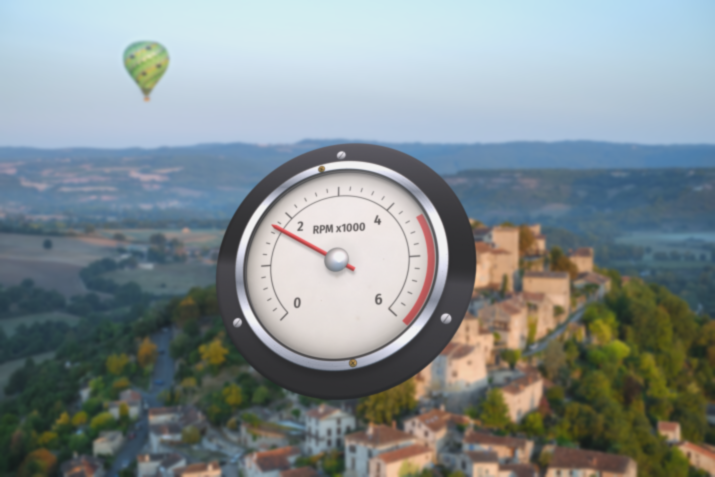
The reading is **1700** rpm
